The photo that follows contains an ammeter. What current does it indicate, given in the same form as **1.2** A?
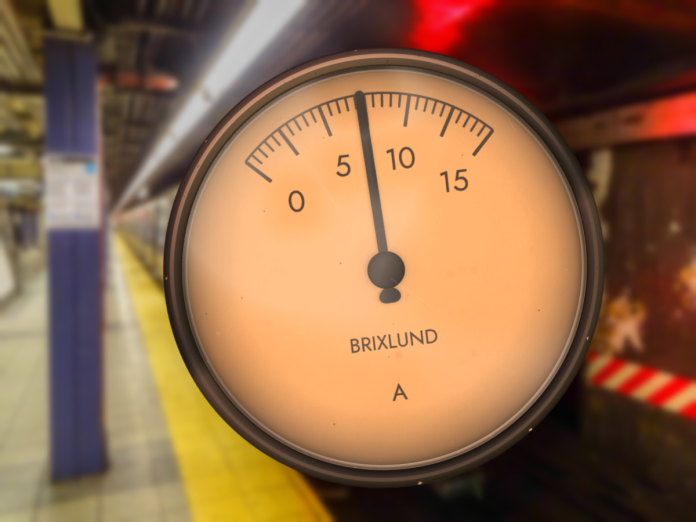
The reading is **7.25** A
